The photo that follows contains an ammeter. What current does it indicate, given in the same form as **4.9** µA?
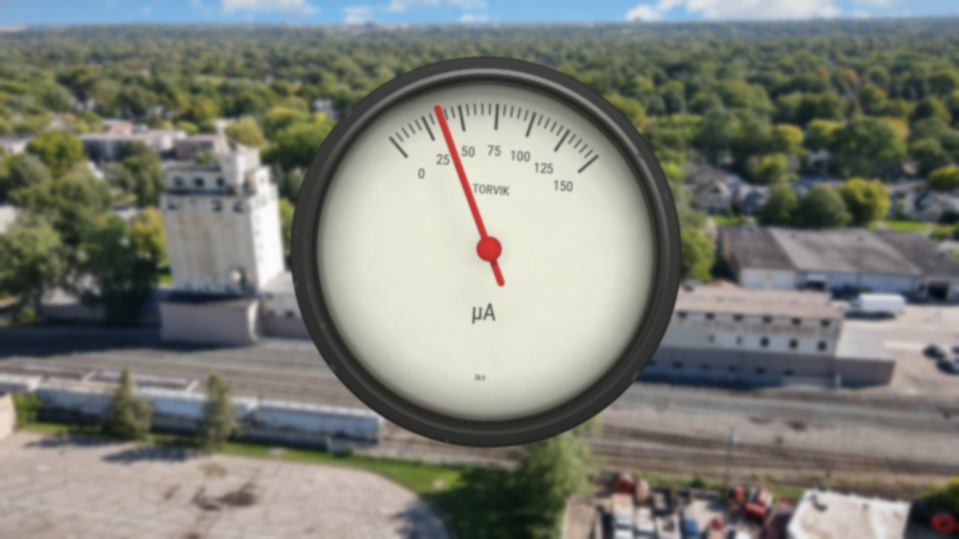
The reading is **35** µA
